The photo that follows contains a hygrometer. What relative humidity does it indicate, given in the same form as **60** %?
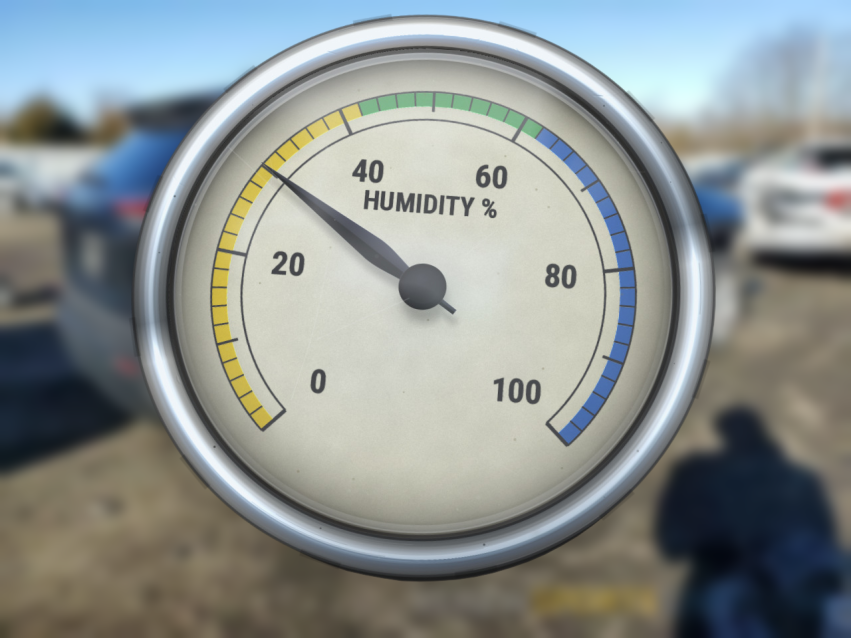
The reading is **30** %
